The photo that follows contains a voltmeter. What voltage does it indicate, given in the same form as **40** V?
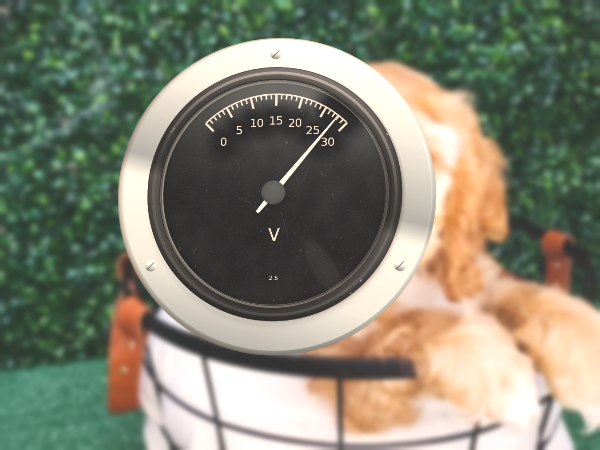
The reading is **28** V
